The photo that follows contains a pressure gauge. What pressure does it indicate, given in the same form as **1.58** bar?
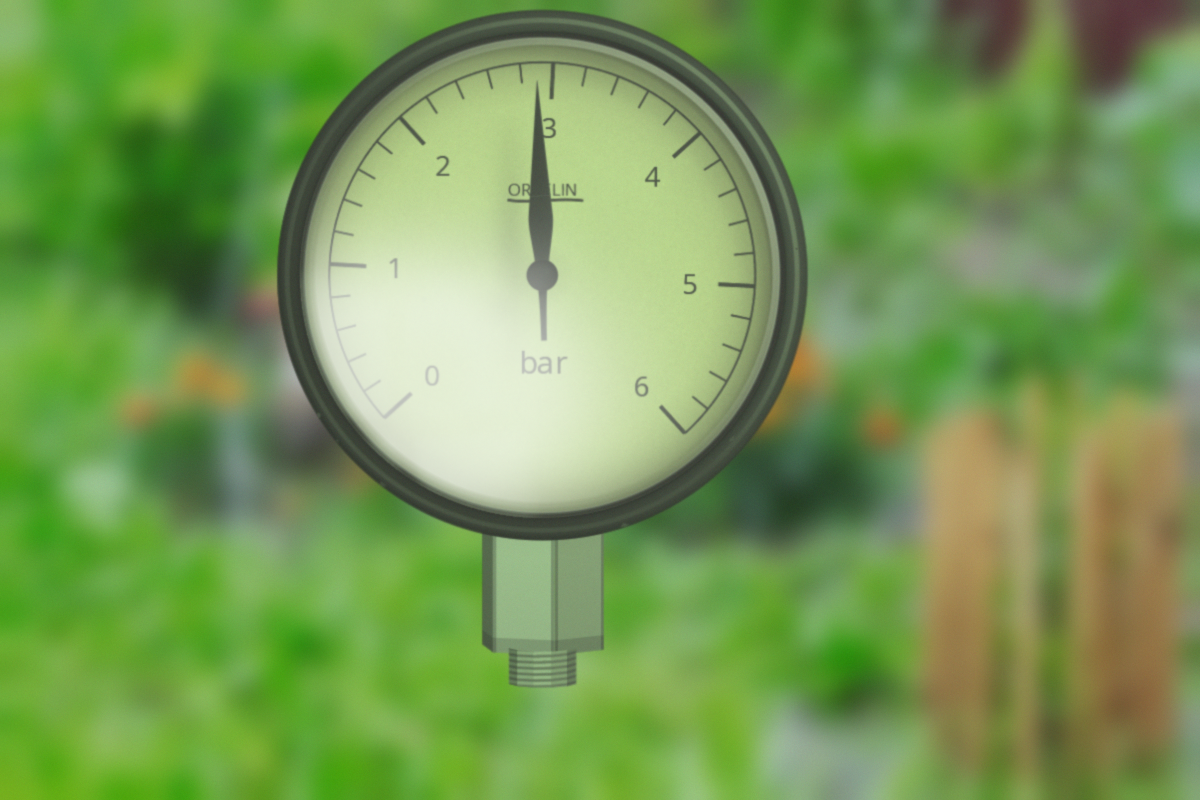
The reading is **2.9** bar
